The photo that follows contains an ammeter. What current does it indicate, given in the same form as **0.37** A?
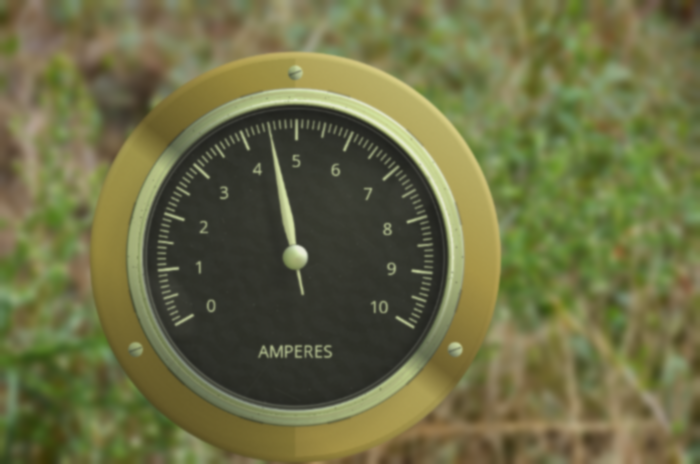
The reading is **4.5** A
